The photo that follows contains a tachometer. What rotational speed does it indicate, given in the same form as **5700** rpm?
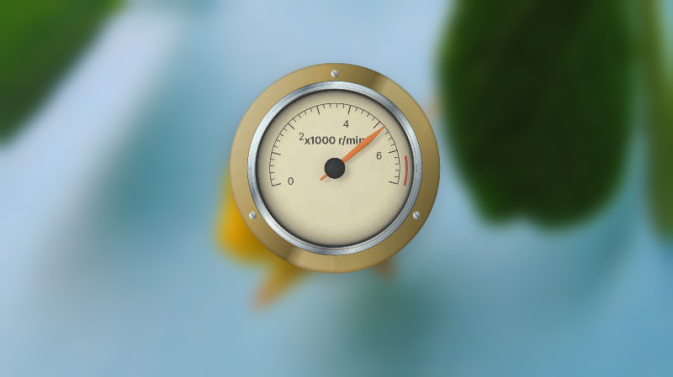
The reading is **5200** rpm
